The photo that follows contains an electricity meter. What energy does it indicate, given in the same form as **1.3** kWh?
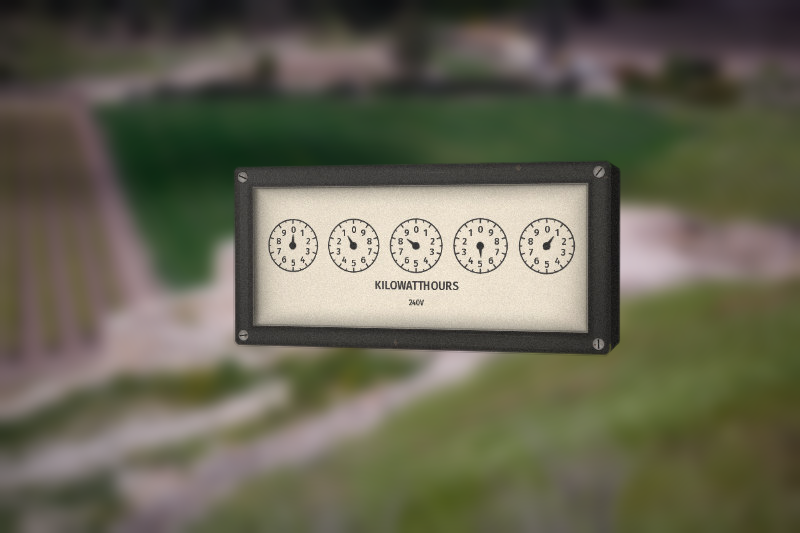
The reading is **851** kWh
